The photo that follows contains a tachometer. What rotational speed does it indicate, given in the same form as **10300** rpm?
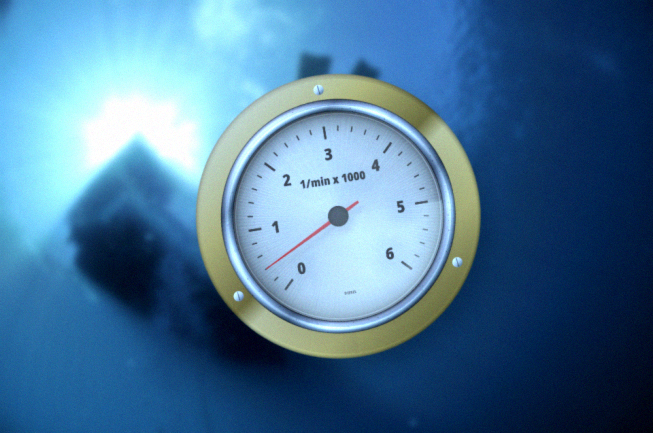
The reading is **400** rpm
